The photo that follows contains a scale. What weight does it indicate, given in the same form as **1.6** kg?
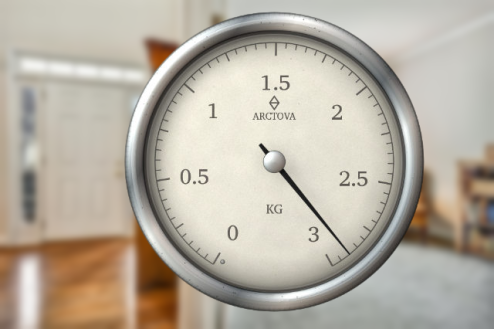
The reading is **2.9** kg
